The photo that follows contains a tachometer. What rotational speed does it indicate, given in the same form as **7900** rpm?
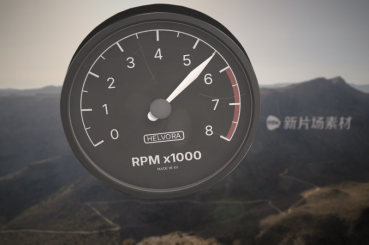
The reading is **5500** rpm
